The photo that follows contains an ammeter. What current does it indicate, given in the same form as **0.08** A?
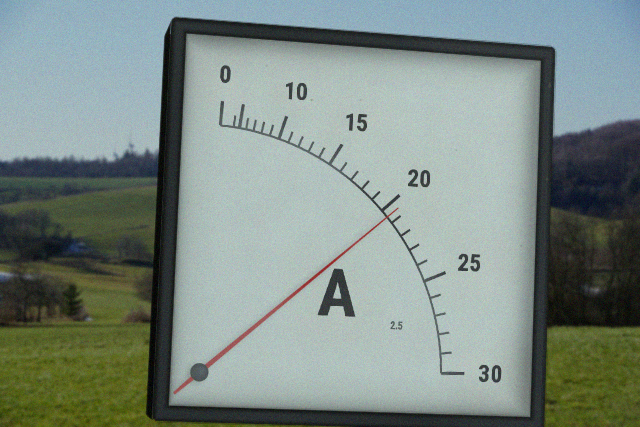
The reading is **20.5** A
